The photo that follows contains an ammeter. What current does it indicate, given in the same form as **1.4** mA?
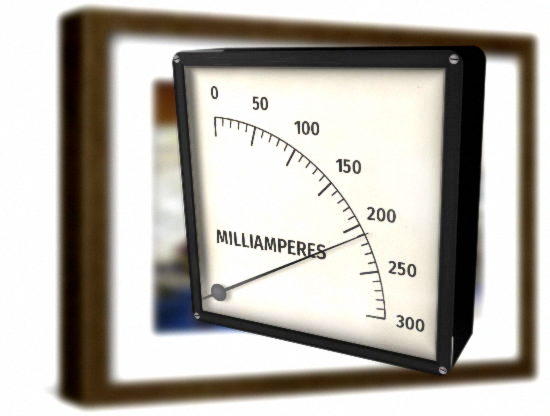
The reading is **210** mA
